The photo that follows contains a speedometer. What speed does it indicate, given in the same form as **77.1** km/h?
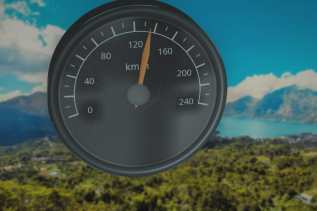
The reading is **135** km/h
